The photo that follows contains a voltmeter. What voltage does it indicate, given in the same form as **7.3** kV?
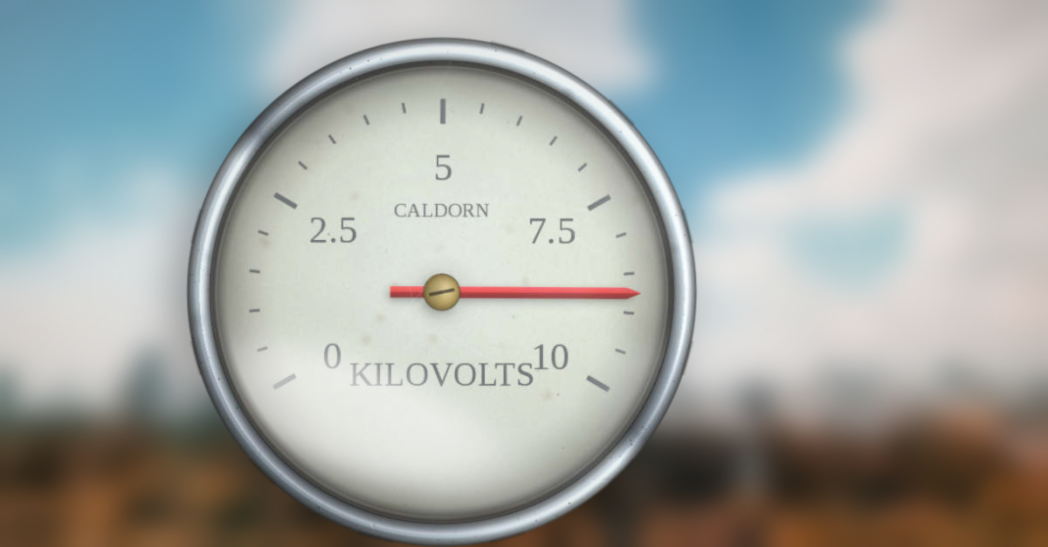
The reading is **8.75** kV
